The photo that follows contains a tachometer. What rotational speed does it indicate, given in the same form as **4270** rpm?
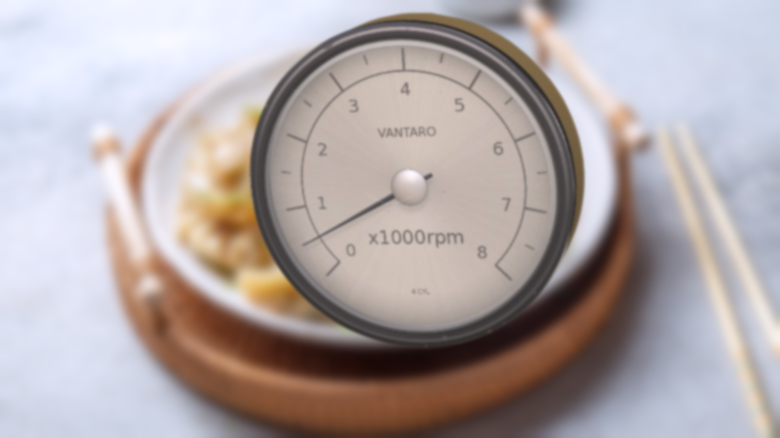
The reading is **500** rpm
